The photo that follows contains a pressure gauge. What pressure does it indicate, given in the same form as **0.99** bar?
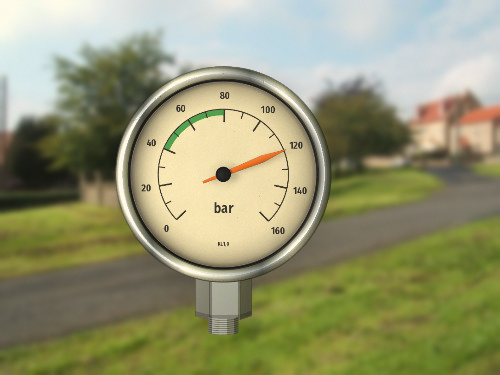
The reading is **120** bar
